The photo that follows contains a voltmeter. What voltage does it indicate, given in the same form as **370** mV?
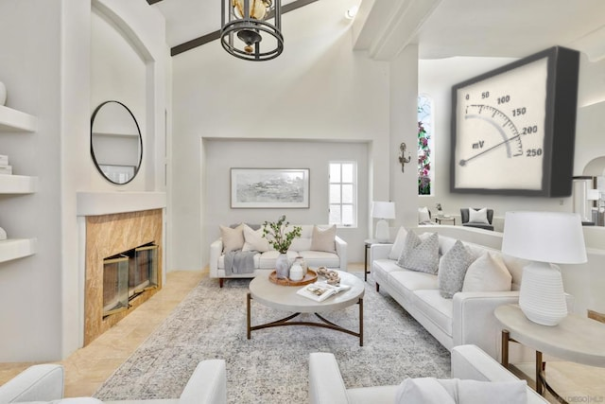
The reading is **200** mV
